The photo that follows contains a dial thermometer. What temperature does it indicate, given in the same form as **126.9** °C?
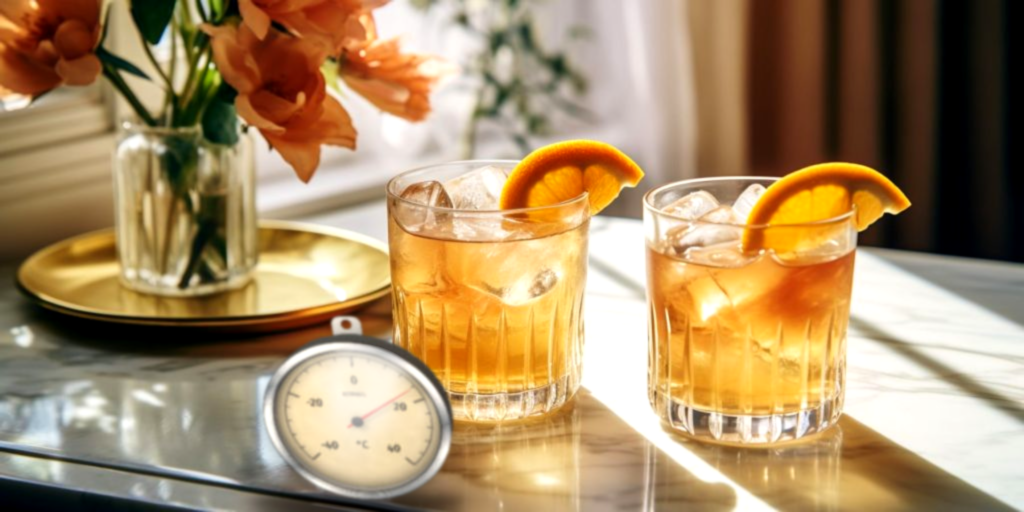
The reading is **16** °C
